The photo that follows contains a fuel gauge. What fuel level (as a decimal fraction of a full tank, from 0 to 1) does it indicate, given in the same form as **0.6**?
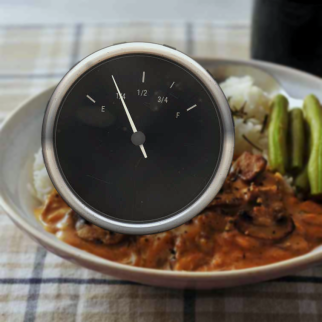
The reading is **0.25**
